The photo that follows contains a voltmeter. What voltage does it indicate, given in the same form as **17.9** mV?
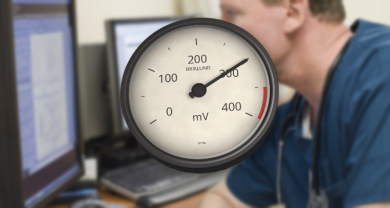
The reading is **300** mV
